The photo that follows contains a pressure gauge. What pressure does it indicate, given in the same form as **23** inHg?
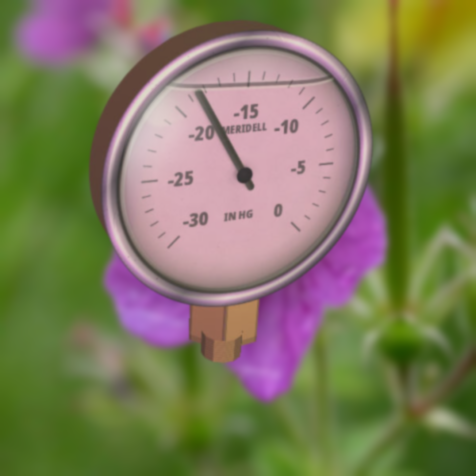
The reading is **-18.5** inHg
